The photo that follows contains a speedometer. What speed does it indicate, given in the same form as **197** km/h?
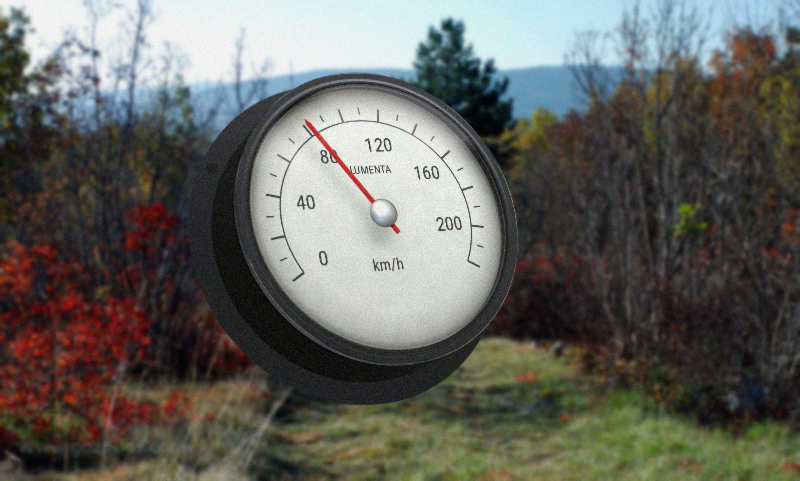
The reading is **80** km/h
